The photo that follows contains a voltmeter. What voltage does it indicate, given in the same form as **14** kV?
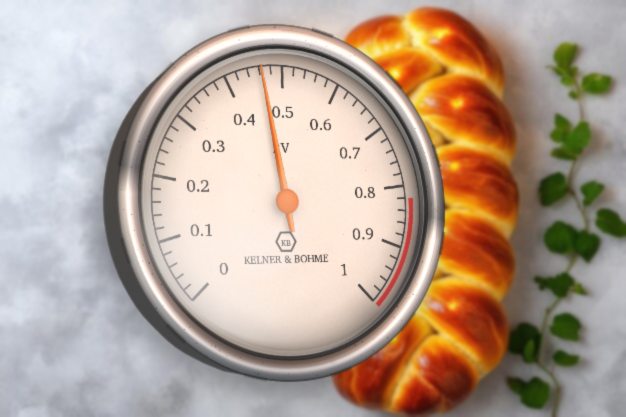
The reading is **0.46** kV
